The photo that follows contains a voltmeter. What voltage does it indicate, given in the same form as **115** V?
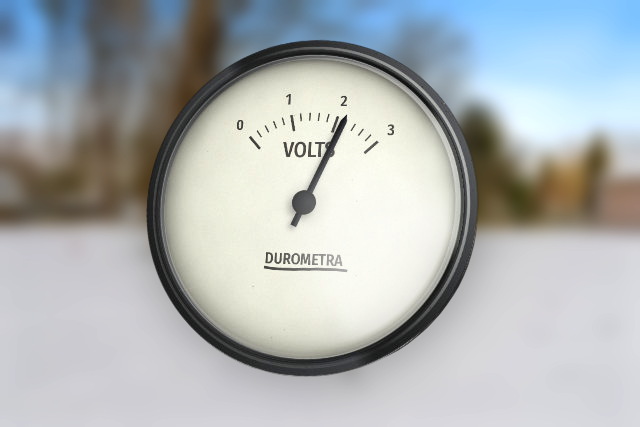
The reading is **2.2** V
